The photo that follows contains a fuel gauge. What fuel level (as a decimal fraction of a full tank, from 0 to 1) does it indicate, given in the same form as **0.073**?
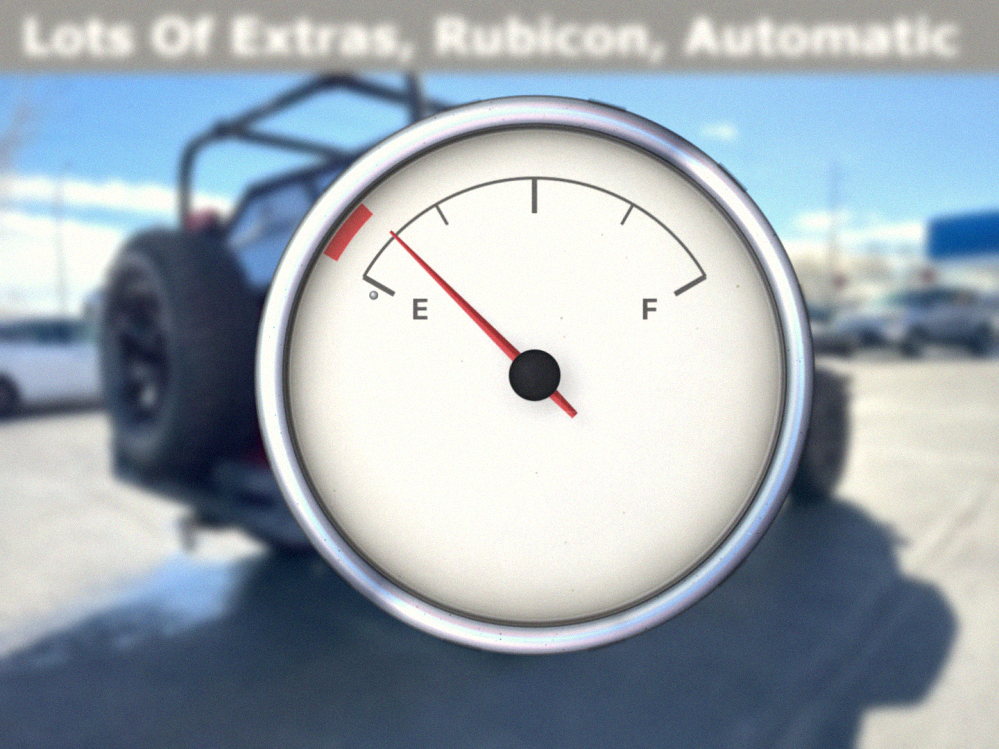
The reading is **0.125**
